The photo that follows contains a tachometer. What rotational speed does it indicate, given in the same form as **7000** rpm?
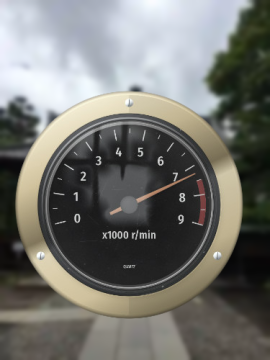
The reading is **7250** rpm
